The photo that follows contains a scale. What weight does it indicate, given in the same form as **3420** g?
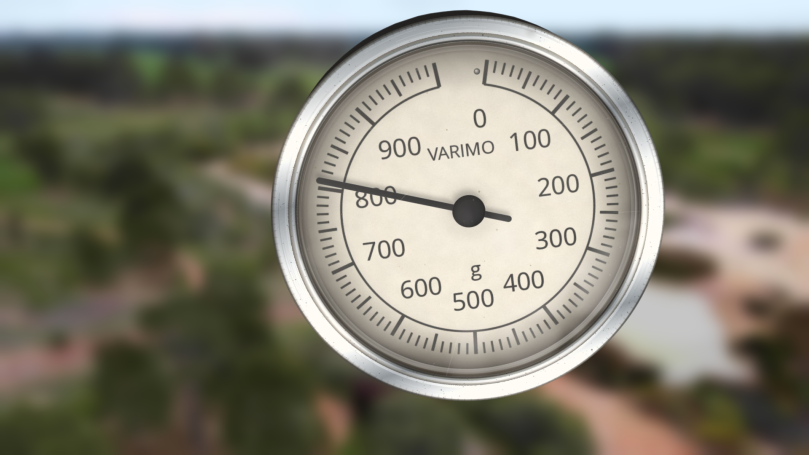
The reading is **810** g
